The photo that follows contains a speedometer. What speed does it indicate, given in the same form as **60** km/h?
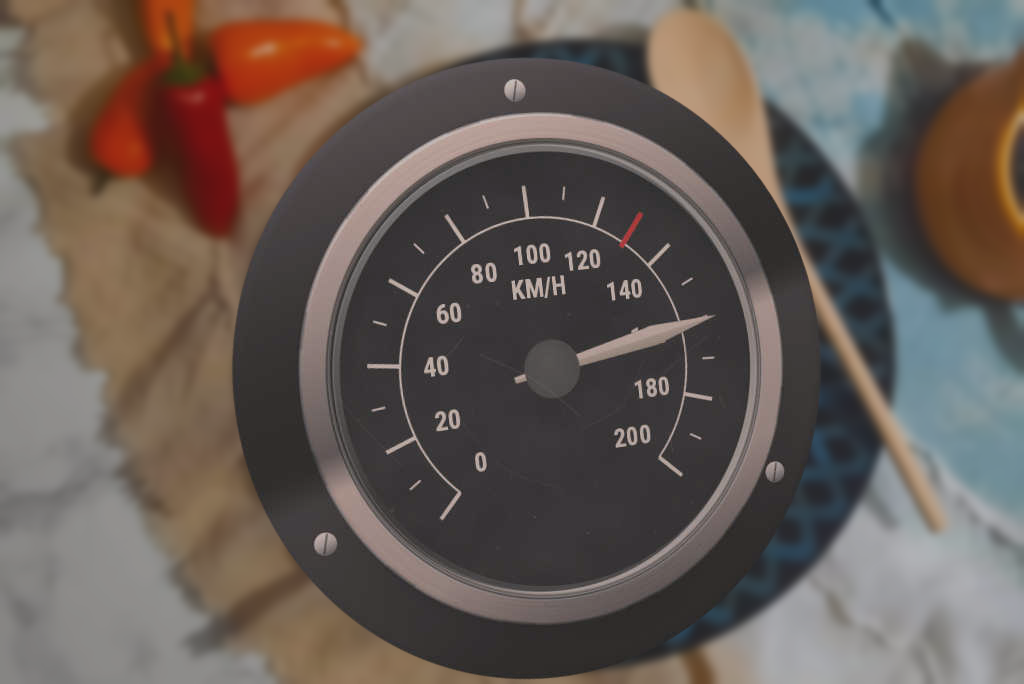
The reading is **160** km/h
